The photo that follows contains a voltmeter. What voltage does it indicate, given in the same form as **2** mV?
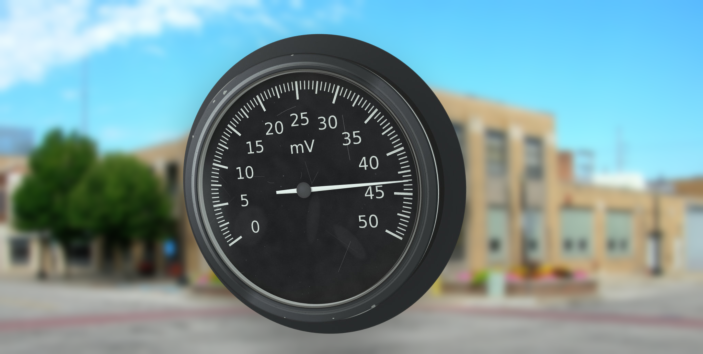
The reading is **43.5** mV
